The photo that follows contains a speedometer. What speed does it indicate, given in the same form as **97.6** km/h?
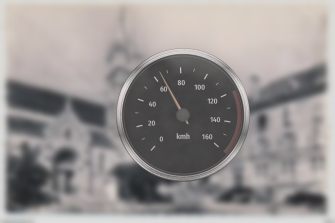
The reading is **65** km/h
